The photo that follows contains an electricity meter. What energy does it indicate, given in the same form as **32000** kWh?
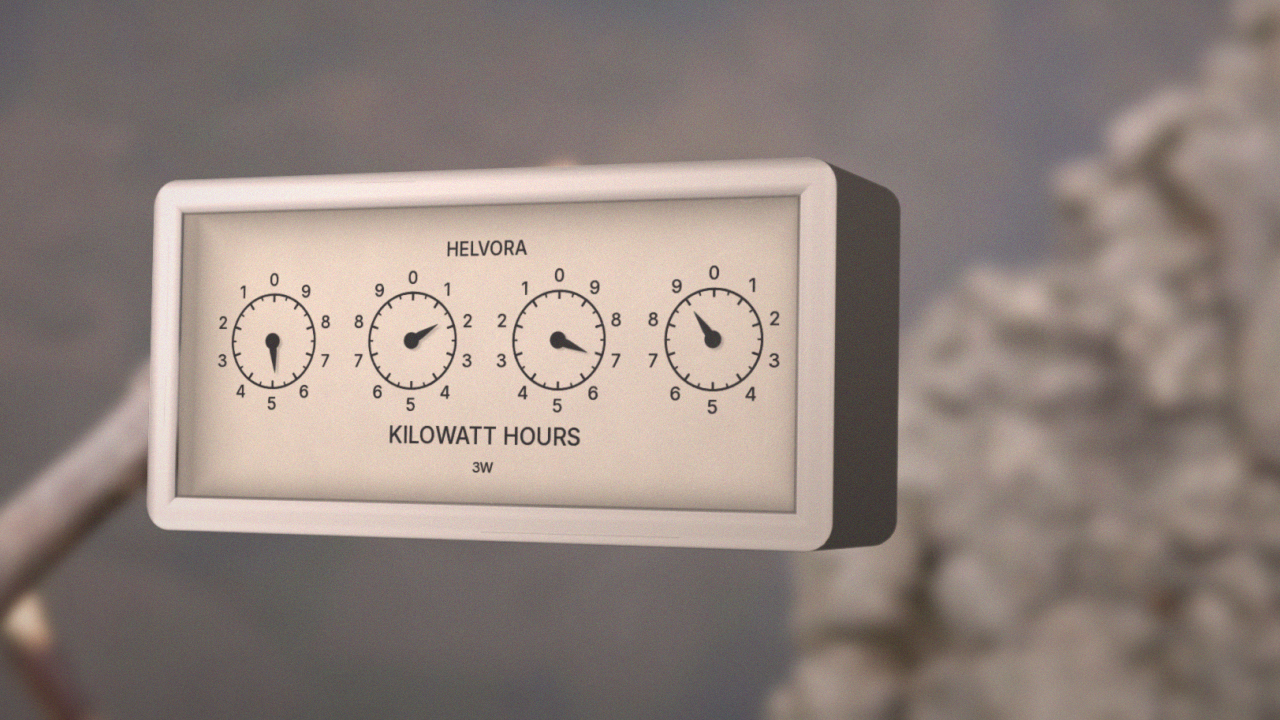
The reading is **5169** kWh
